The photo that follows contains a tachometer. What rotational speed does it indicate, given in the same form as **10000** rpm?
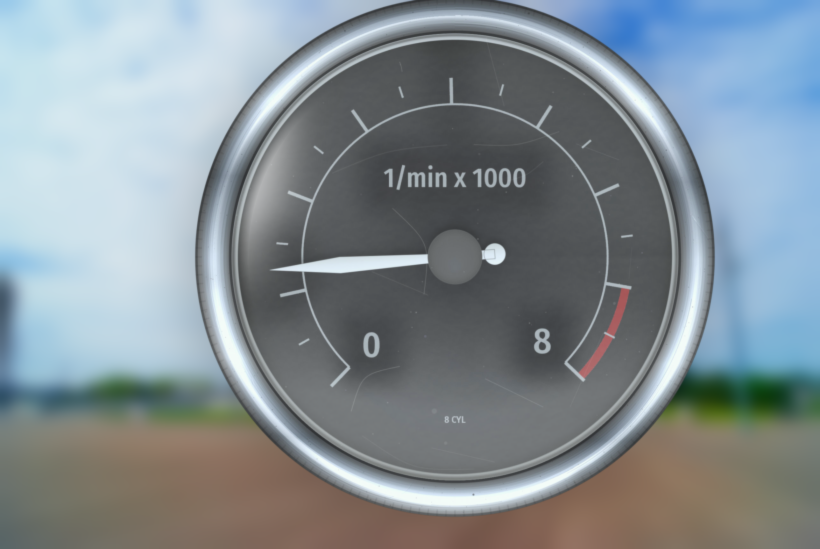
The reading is **1250** rpm
